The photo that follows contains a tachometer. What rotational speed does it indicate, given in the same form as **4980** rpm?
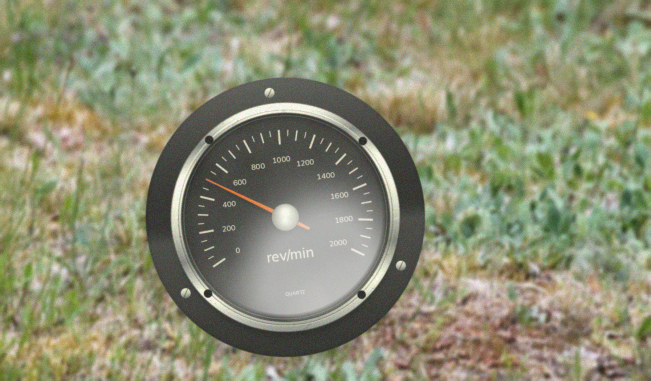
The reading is **500** rpm
